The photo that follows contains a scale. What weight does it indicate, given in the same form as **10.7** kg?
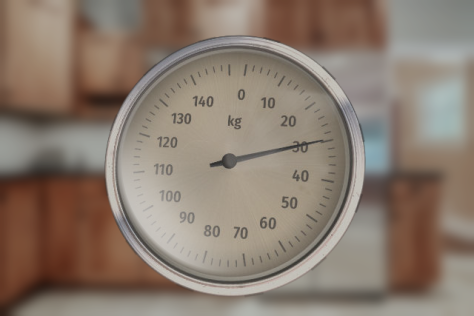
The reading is **30** kg
